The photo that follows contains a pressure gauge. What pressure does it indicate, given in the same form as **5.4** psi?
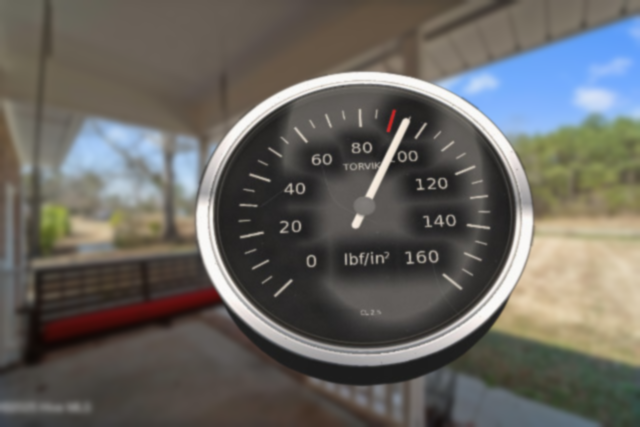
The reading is **95** psi
